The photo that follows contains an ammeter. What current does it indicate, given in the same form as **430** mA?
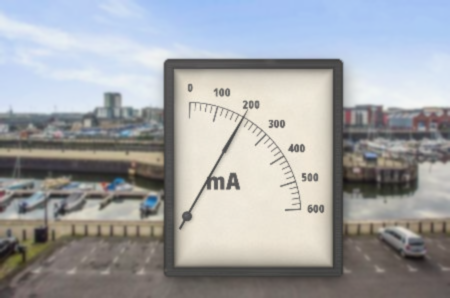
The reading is **200** mA
